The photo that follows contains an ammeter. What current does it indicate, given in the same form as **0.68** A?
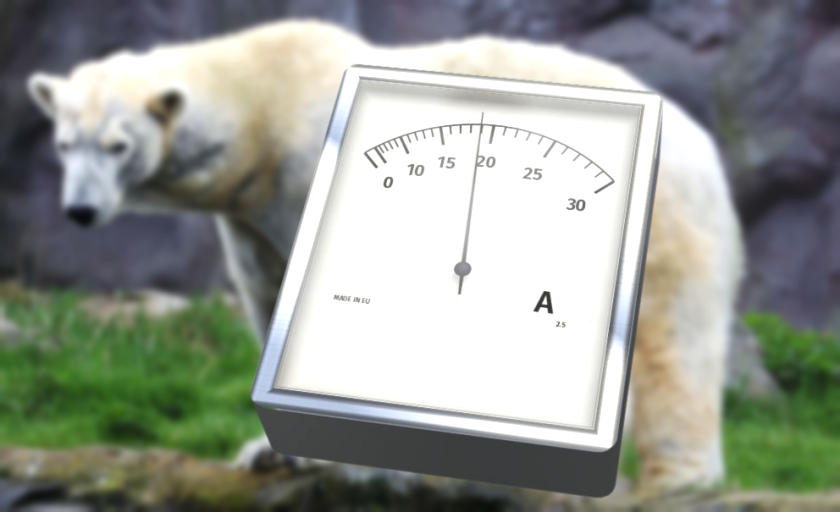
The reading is **19** A
